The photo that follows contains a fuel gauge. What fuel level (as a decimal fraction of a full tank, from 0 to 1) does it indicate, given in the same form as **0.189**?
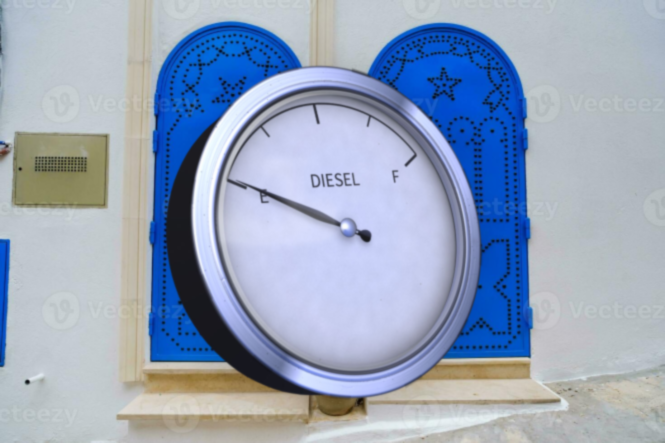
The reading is **0**
